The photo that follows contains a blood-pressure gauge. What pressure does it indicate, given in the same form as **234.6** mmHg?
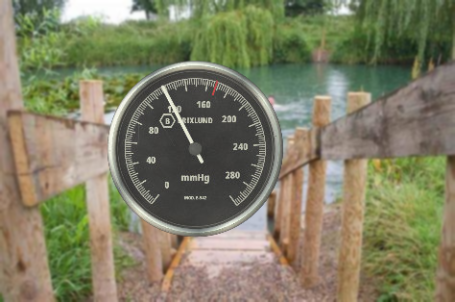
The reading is **120** mmHg
